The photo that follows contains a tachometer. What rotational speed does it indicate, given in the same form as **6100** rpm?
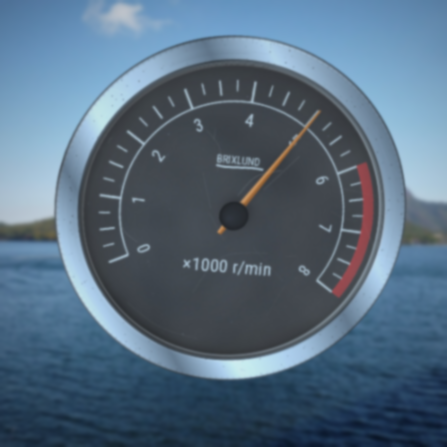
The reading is **5000** rpm
